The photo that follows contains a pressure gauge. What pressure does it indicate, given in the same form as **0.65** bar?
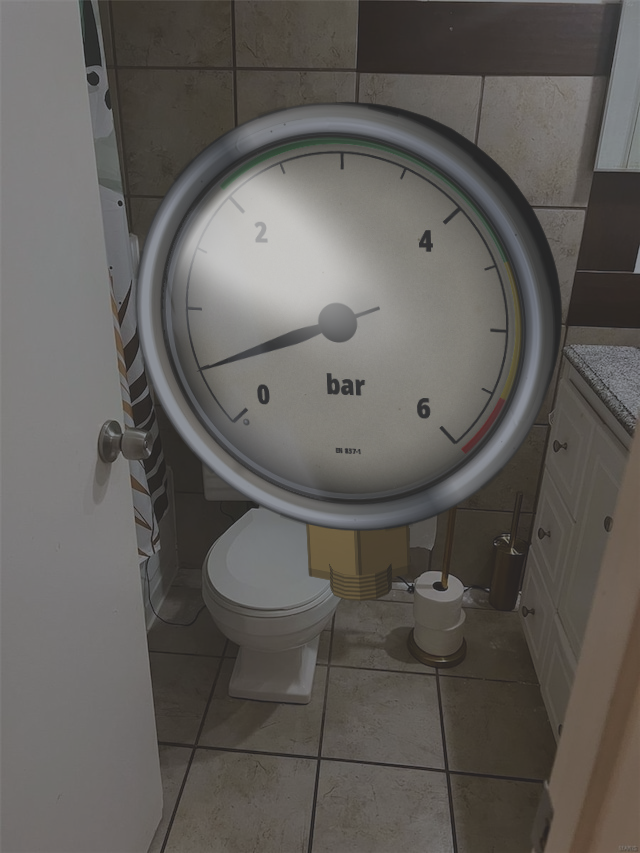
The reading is **0.5** bar
